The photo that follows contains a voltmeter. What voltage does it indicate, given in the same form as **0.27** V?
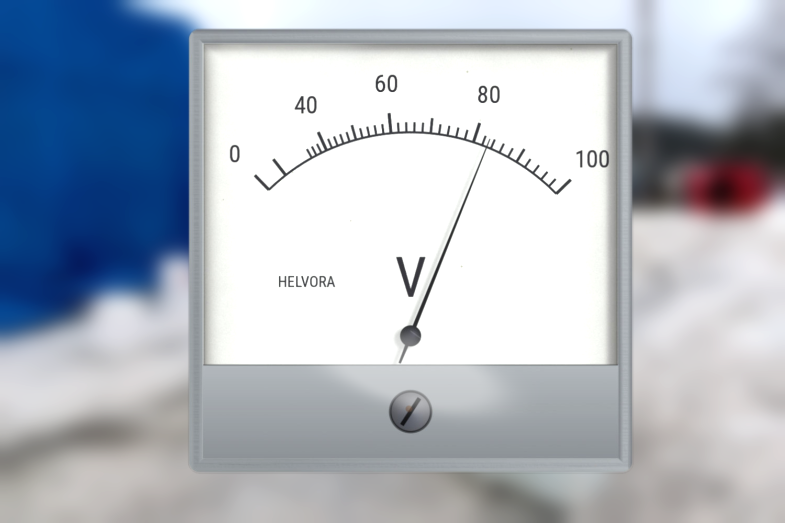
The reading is **83** V
